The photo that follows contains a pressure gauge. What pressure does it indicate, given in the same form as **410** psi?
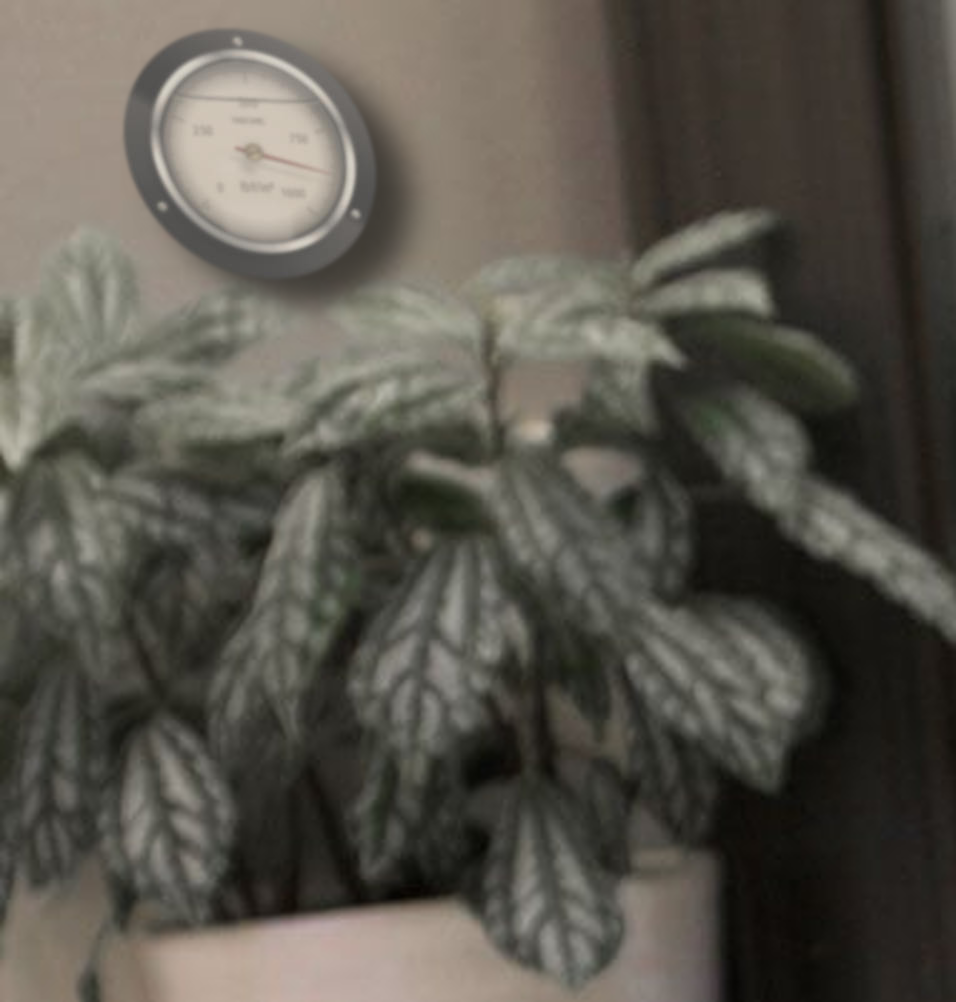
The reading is **875** psi
